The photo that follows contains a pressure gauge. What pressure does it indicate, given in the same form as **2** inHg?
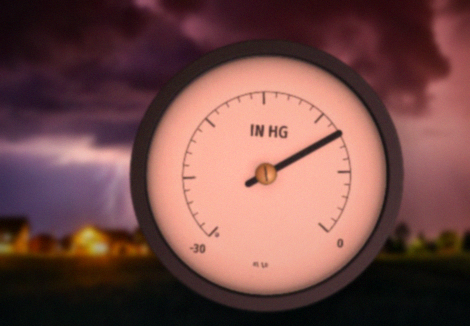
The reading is **-8** inHg
